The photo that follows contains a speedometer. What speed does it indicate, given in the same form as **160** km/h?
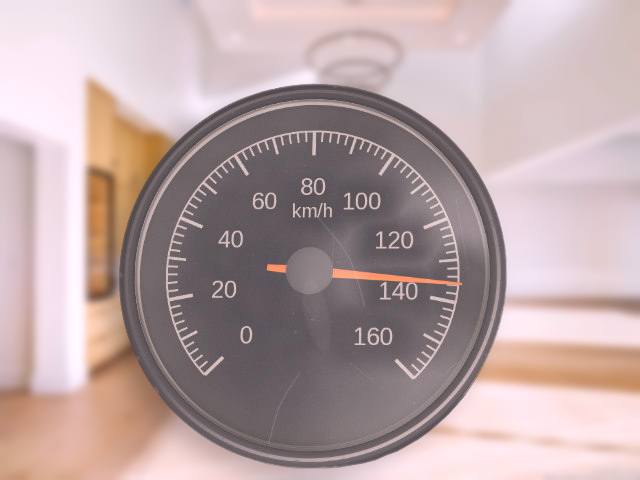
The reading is **136** km/h
